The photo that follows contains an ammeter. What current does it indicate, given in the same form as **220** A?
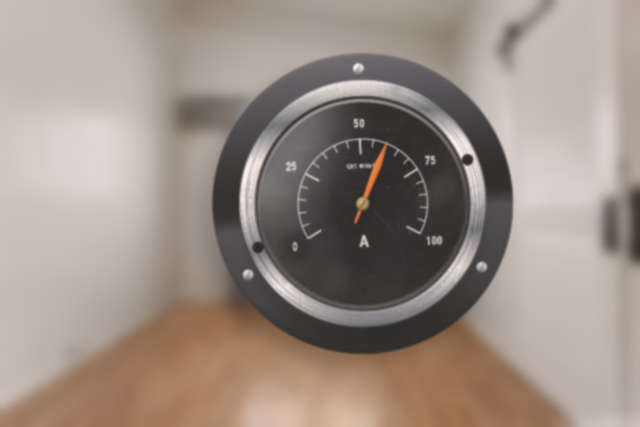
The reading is **60** A
